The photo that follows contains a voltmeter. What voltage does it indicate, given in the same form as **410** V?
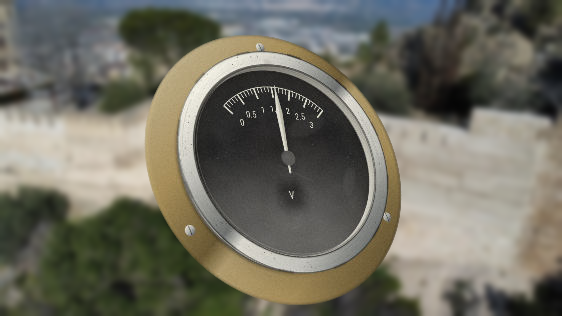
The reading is **1.5** V
